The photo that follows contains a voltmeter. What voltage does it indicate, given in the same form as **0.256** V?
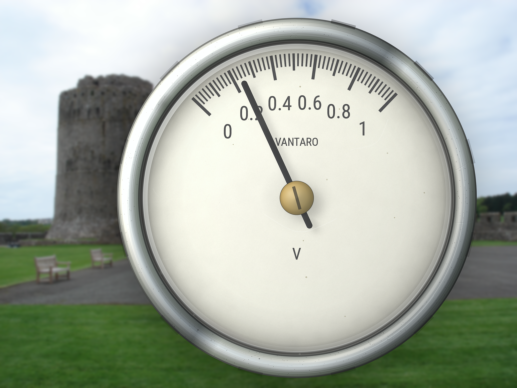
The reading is **0.24** V
